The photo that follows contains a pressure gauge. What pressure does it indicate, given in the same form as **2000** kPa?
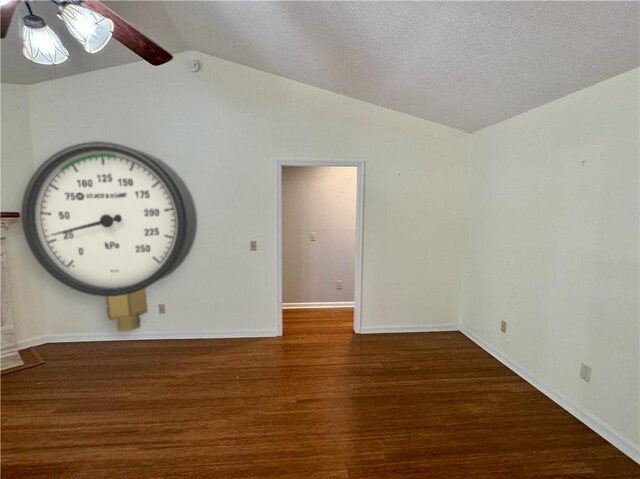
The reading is **30** kPa
